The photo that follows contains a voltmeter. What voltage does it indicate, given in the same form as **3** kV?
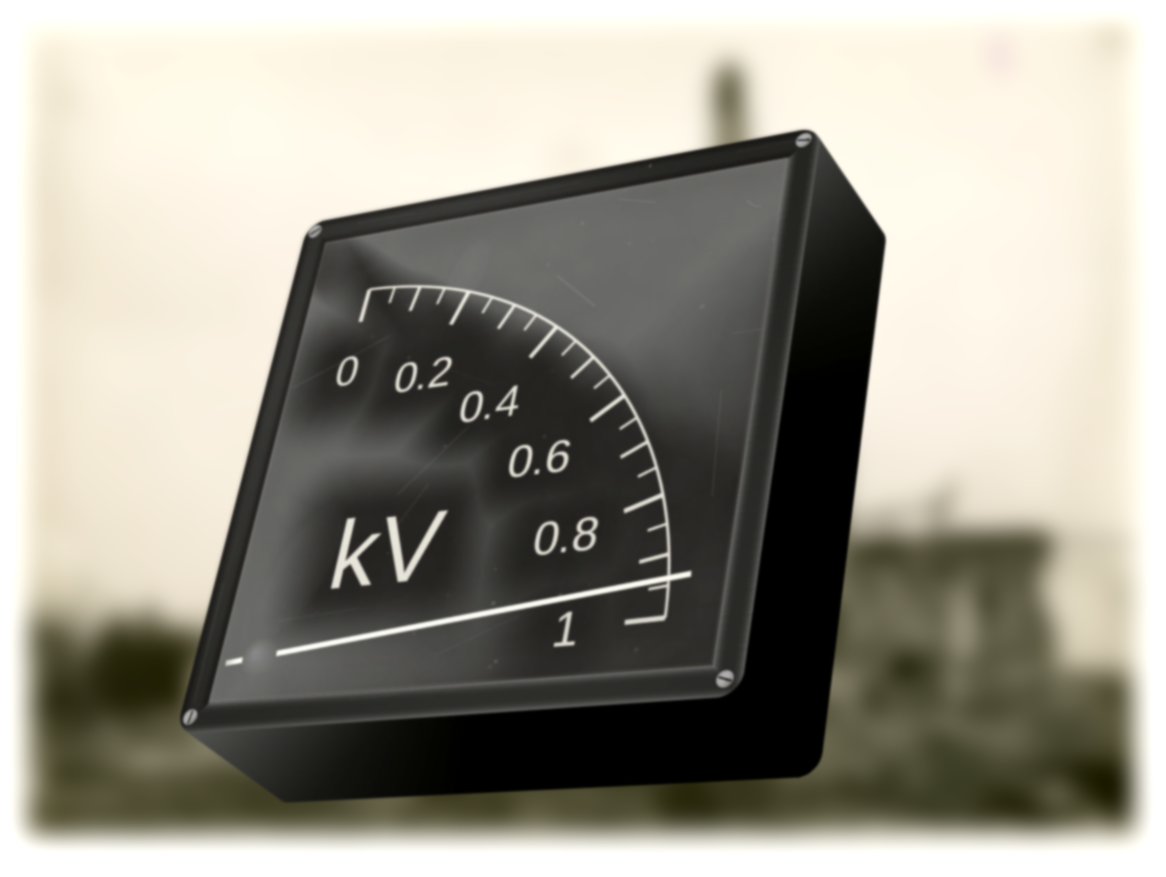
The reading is **0.95** kV
